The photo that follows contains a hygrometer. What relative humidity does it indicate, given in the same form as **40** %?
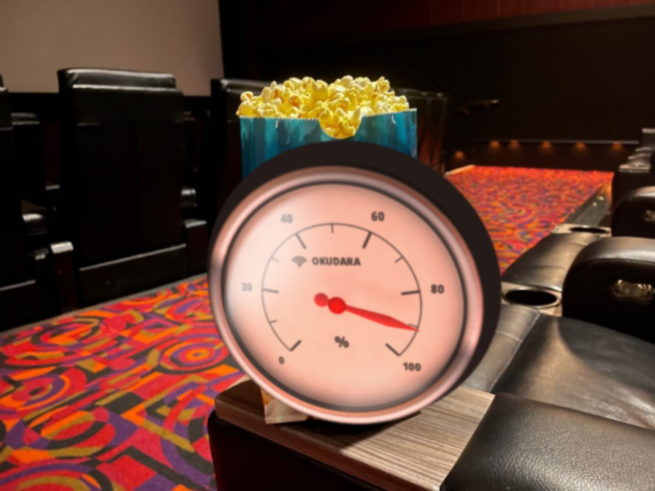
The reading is **90** %
